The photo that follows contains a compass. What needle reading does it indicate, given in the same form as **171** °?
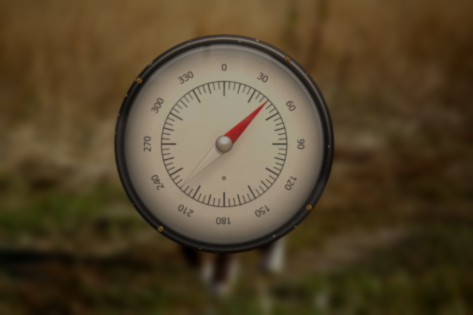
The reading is **45** °
